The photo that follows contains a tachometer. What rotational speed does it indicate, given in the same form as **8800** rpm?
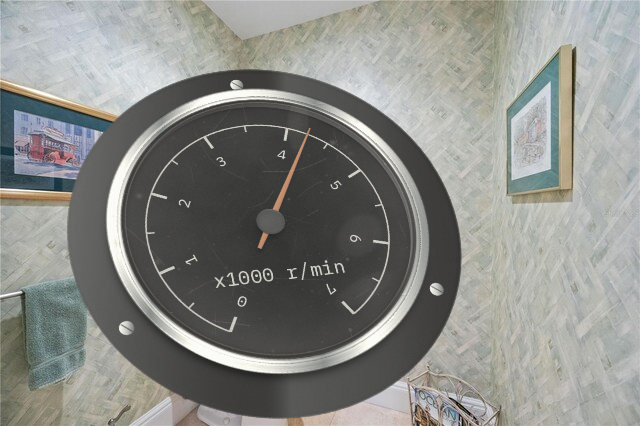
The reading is **4250** rpm
